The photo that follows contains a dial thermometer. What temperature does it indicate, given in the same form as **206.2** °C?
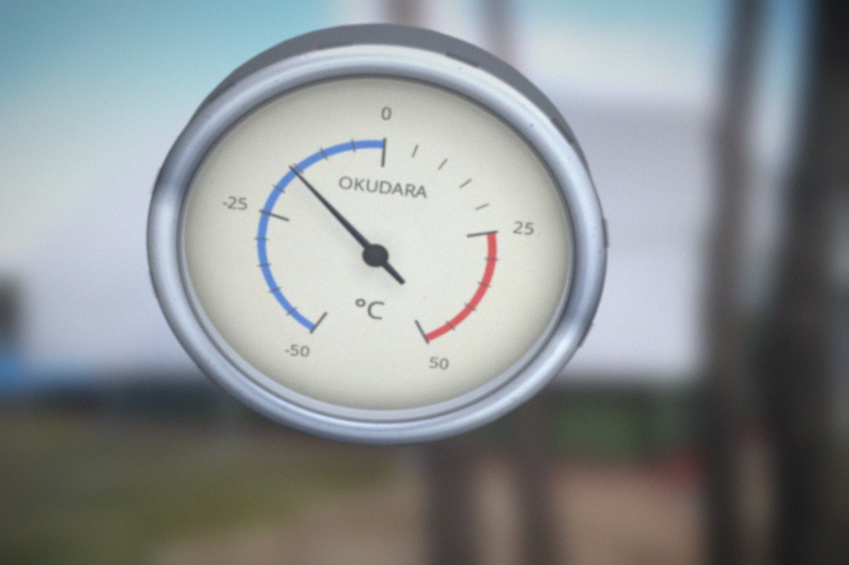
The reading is **-15** °C
